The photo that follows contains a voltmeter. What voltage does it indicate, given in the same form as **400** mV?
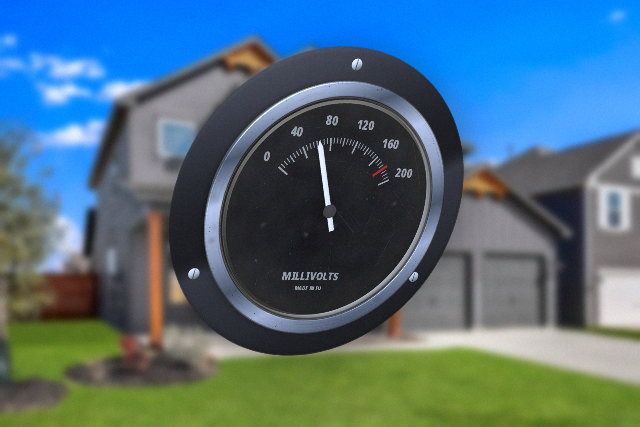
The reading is **60** mV
